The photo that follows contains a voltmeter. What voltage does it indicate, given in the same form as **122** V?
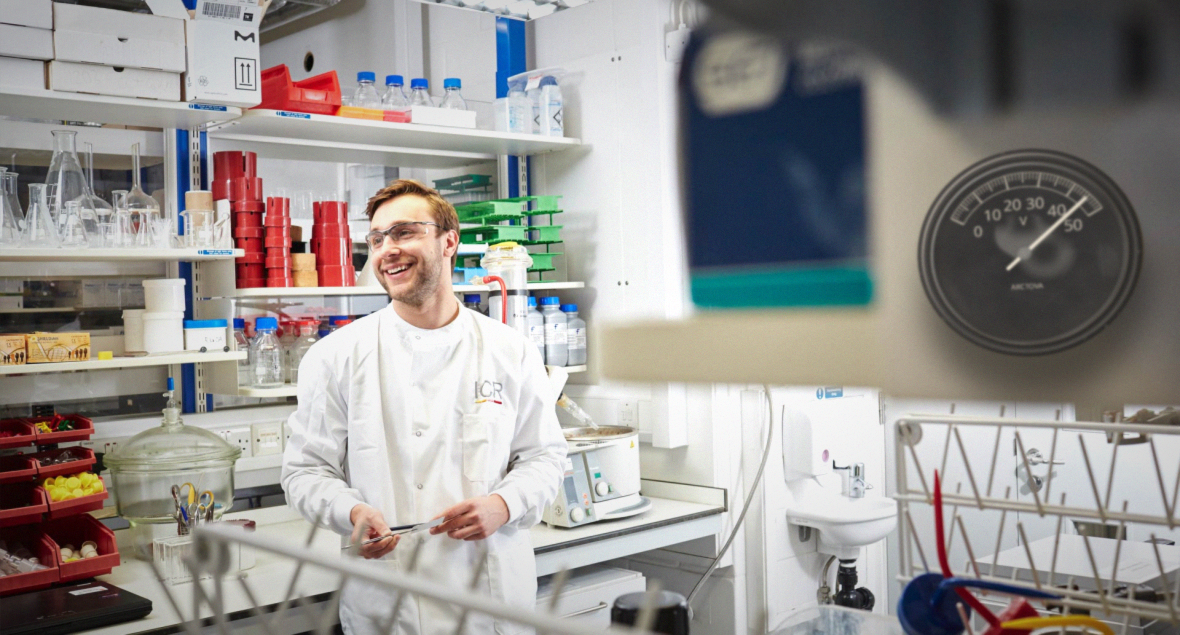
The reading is **45** V
